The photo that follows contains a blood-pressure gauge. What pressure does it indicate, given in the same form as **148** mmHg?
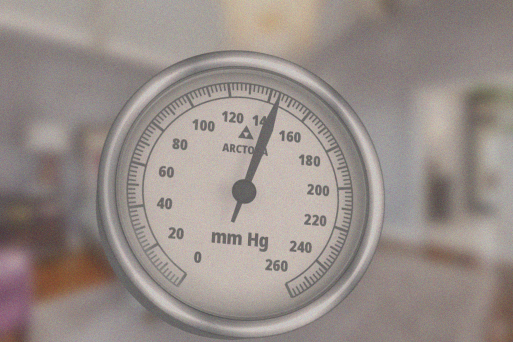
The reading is **144** mmHg
